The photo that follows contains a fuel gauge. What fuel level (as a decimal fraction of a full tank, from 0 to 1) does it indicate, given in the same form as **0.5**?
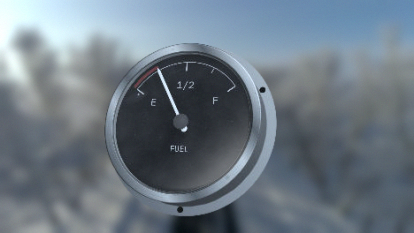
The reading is **0.25**
